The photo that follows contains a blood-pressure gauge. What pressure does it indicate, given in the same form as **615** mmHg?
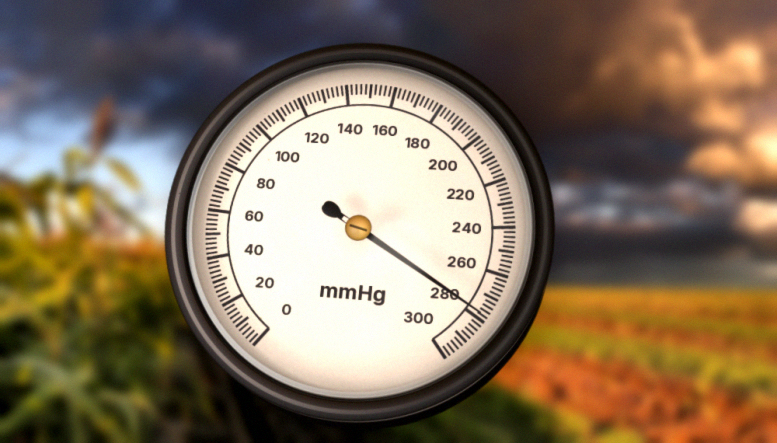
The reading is **278** mmHg
